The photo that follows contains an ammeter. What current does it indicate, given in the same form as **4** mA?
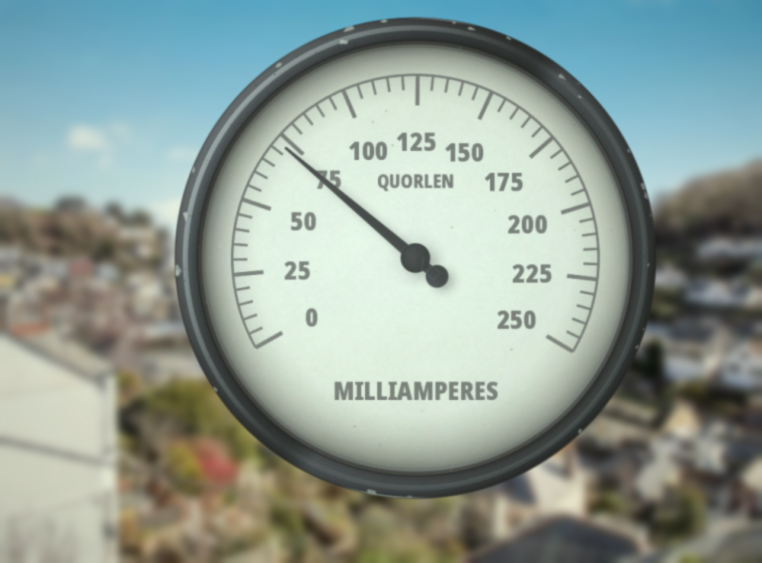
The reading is **72.5** mA
